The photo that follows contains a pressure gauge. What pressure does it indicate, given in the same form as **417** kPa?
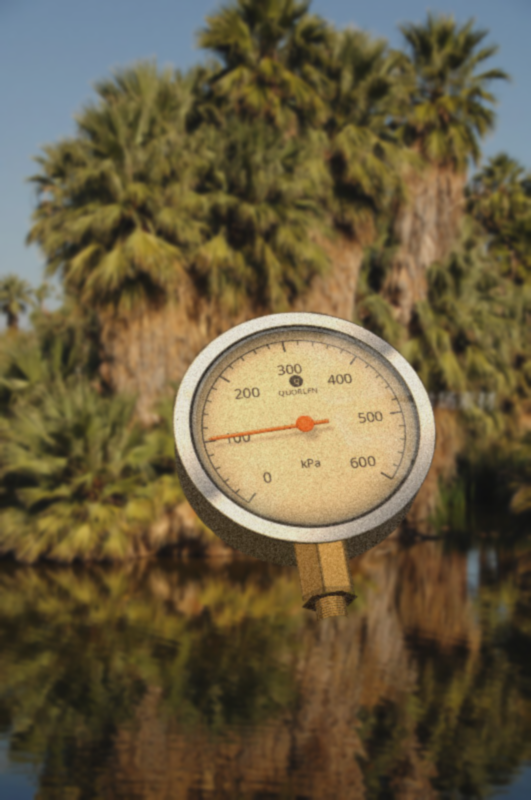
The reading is **100** kPa
